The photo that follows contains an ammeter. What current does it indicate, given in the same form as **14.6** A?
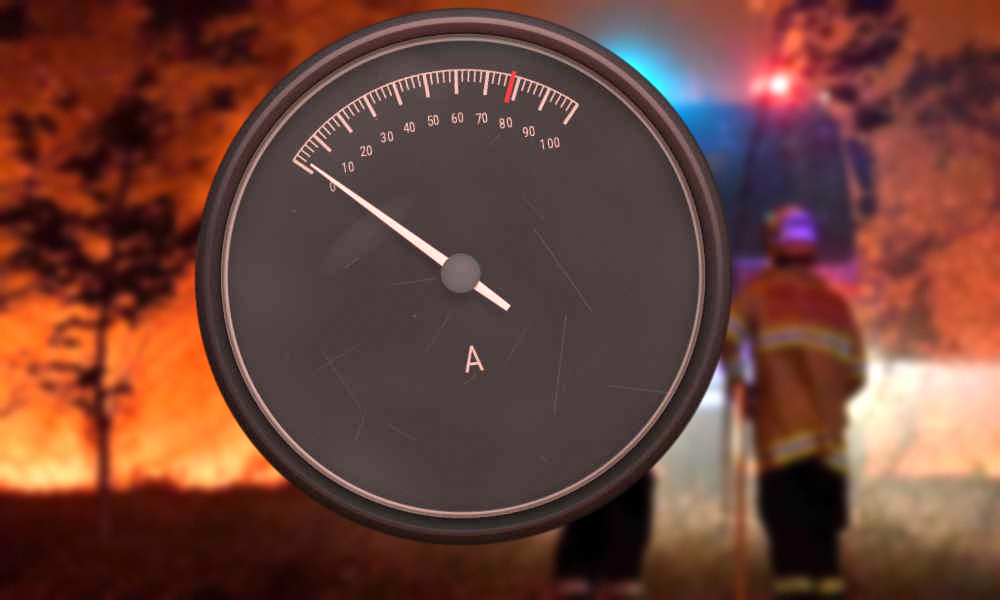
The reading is **2** A
